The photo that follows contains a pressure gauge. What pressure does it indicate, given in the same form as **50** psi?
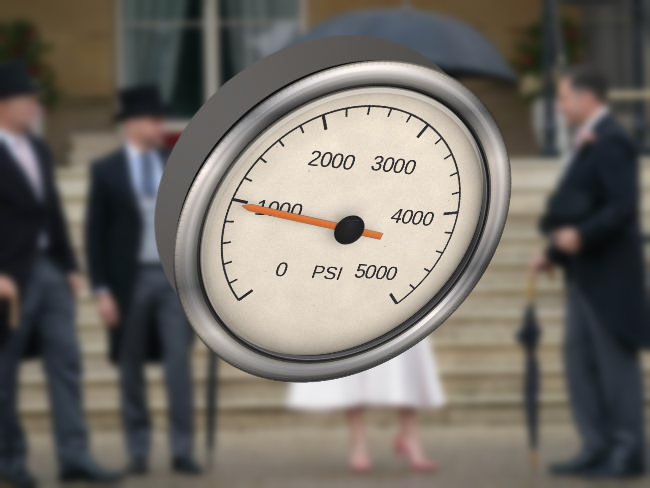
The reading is **1000** psi
